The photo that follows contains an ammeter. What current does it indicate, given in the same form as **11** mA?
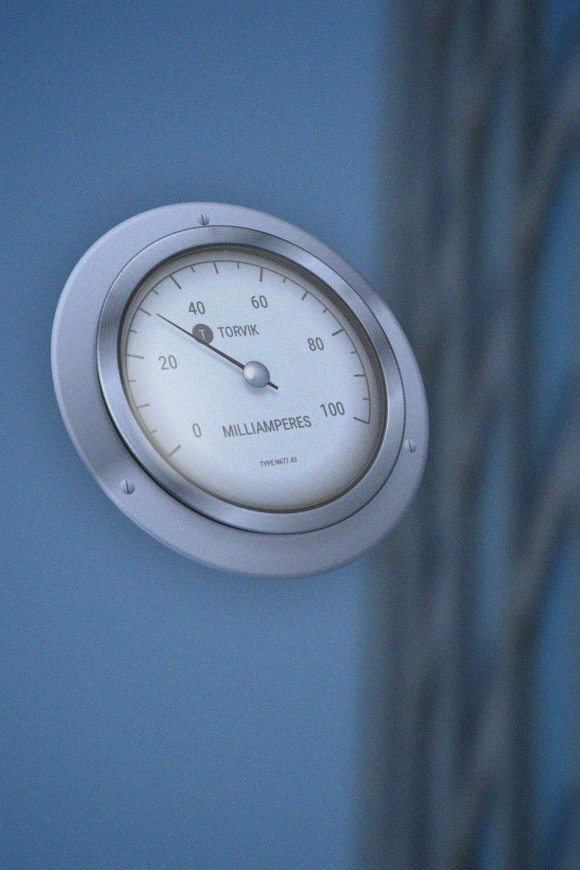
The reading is **30** mA
